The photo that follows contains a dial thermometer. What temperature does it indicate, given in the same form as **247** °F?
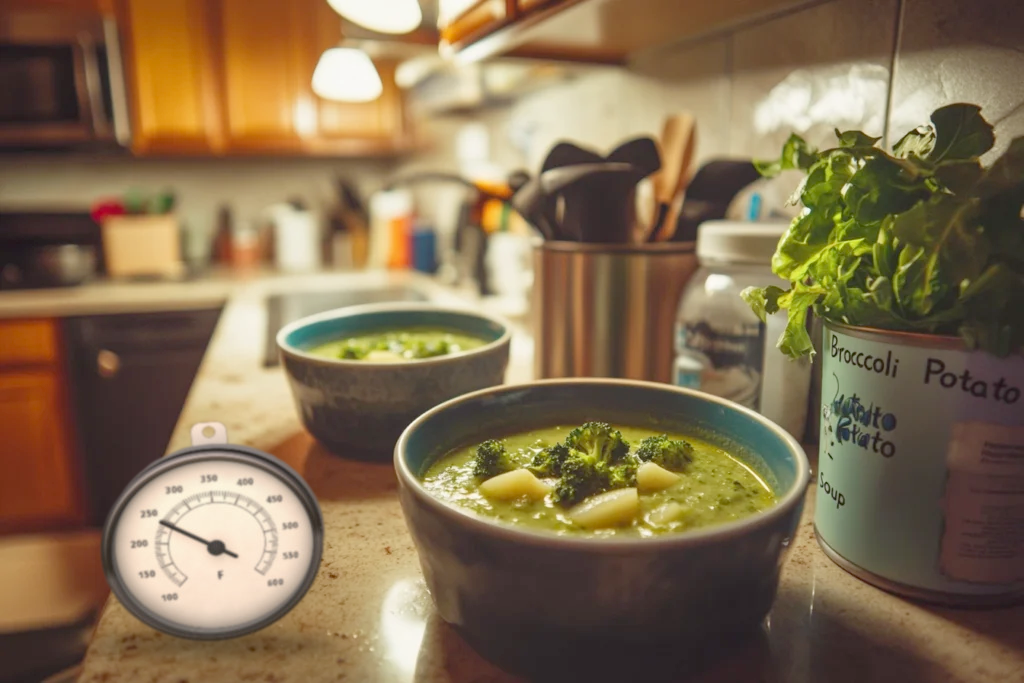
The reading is **250** °F
